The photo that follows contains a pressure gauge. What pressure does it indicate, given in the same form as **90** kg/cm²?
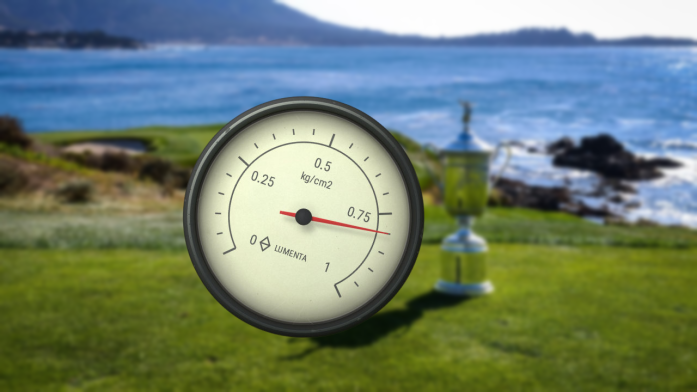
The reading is **0.8** kg/cm²
